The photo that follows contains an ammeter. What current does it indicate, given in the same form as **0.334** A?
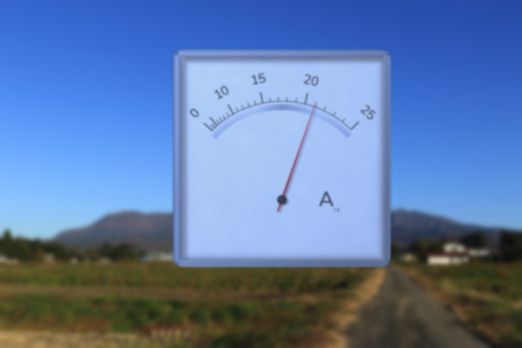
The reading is **21** A
